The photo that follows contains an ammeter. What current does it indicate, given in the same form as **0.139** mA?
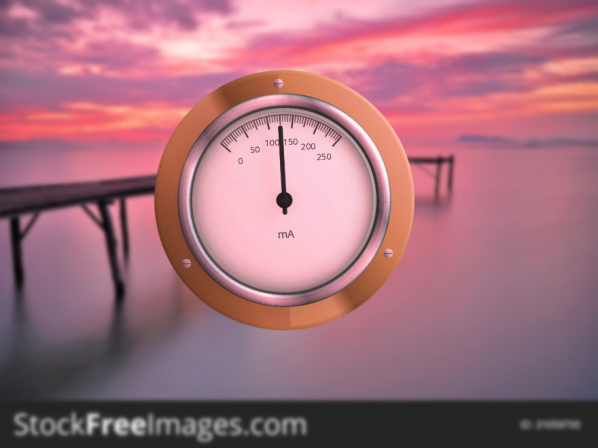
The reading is **125** mA
